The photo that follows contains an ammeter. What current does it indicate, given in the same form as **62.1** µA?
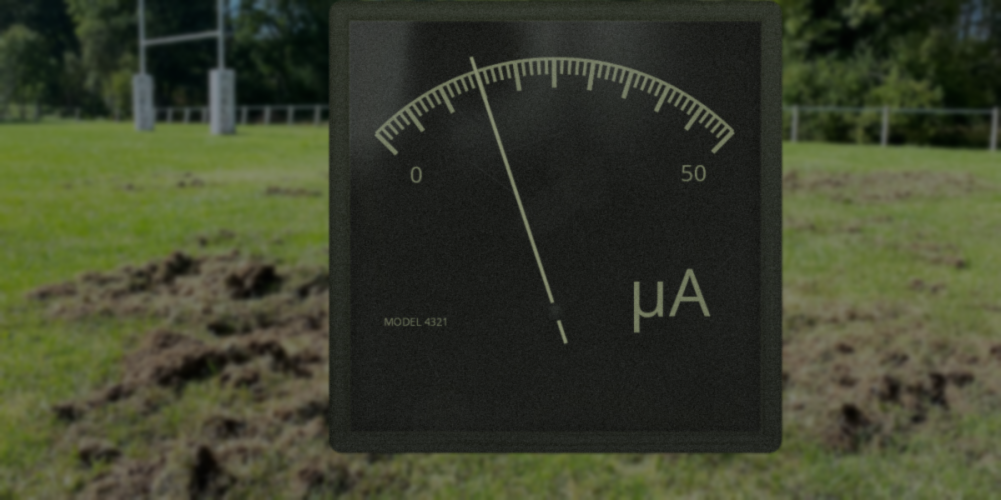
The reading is **15** µA
